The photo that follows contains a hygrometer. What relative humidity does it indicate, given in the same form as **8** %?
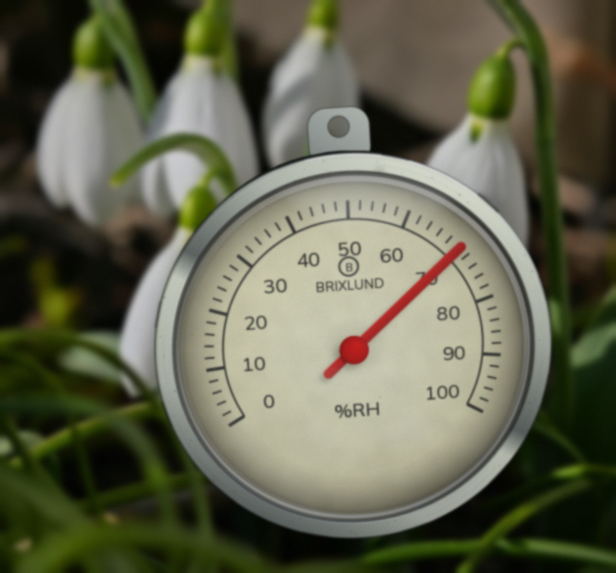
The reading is **70** %
